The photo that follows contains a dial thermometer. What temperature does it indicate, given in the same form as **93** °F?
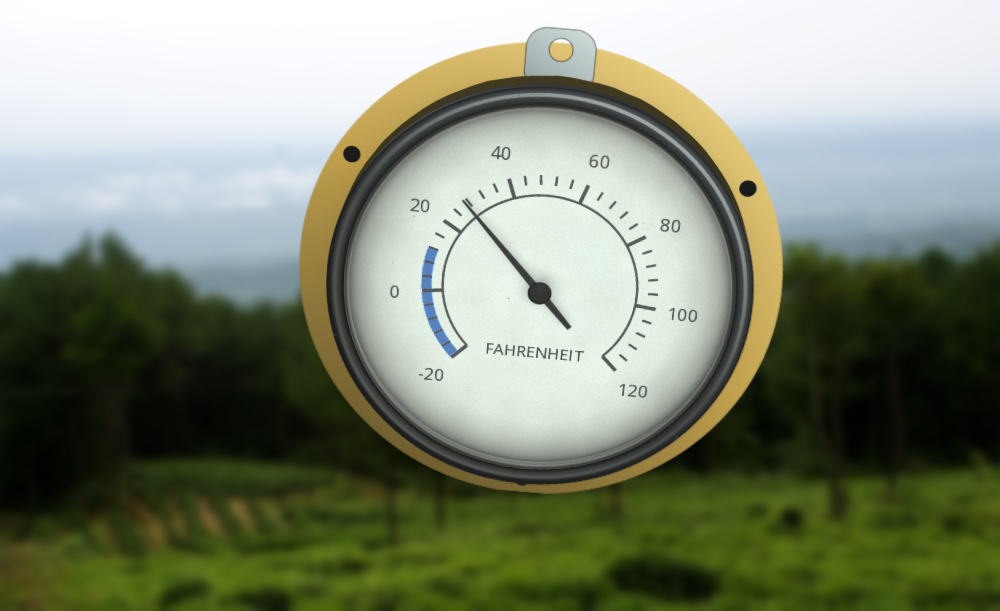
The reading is **28** °F
